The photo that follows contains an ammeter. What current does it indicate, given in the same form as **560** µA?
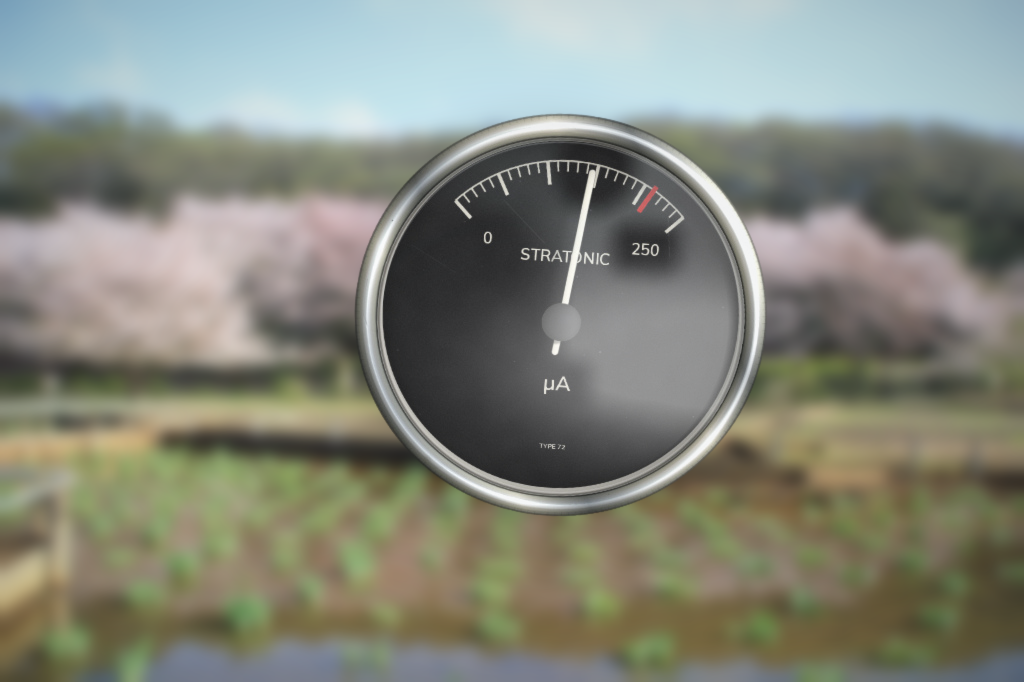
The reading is **145** µA
